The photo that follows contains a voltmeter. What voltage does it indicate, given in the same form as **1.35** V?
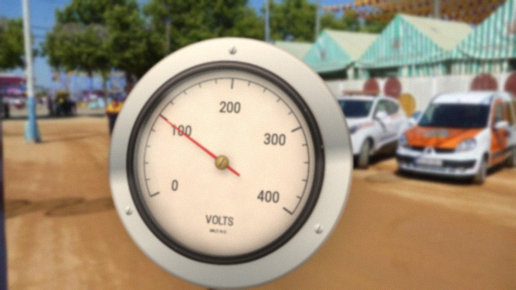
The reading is **100** V
